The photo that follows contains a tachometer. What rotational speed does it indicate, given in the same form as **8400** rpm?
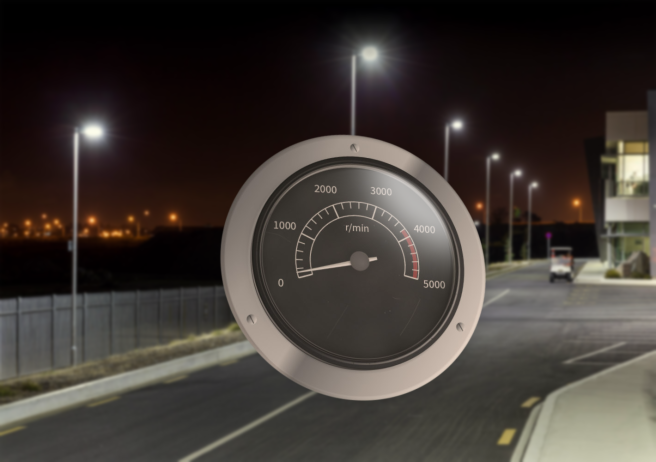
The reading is **100** rpm
